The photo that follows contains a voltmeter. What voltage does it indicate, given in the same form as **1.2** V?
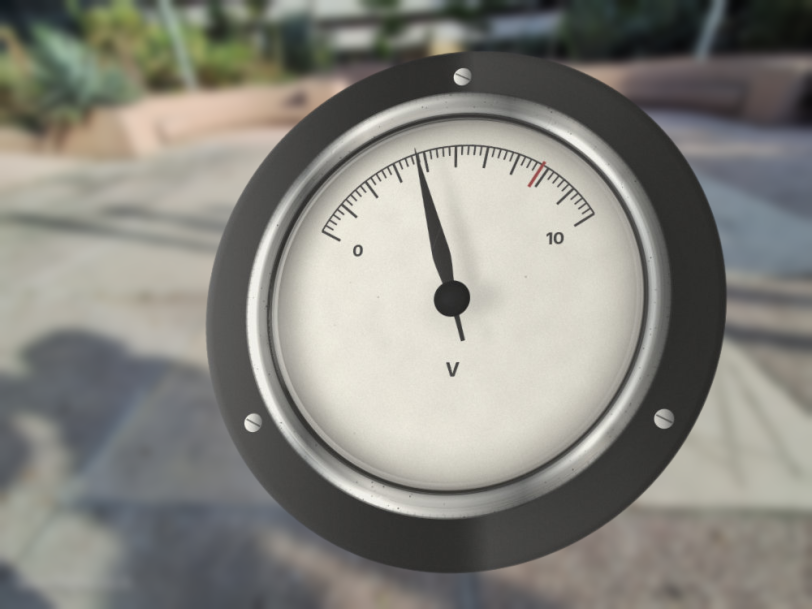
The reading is **3.8** V
